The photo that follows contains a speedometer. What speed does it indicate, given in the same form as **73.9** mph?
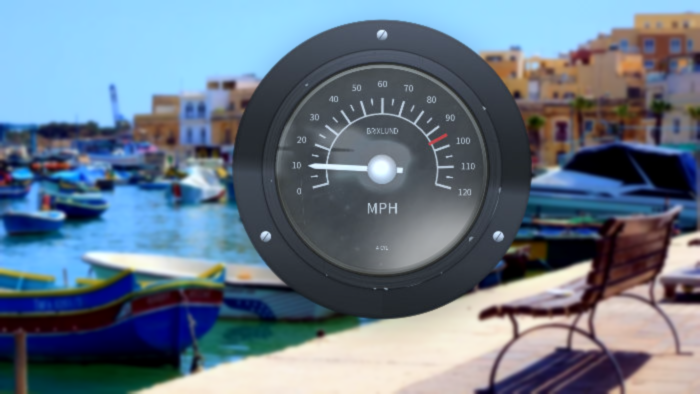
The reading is **10** mph
